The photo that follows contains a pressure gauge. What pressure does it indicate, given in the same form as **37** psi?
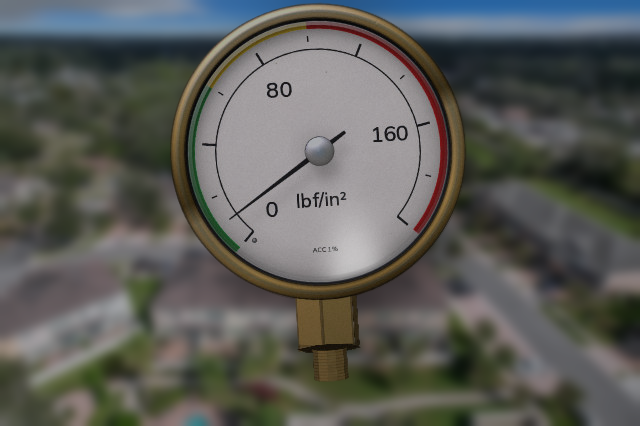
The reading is **10** psi
